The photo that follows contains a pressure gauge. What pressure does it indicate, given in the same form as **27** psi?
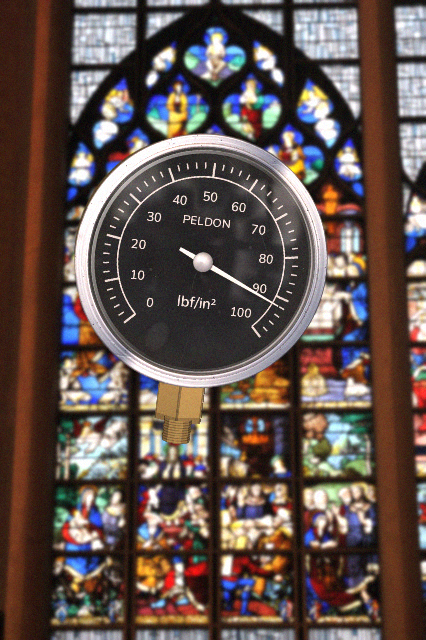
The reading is **92** psi
